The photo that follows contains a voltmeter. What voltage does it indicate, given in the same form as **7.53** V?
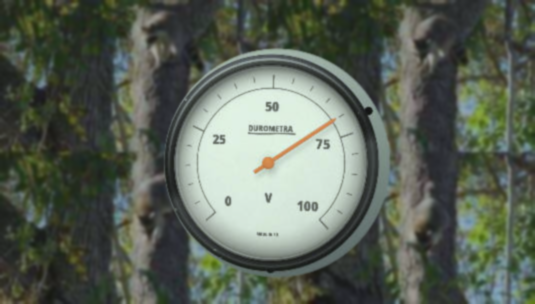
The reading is **70** V
